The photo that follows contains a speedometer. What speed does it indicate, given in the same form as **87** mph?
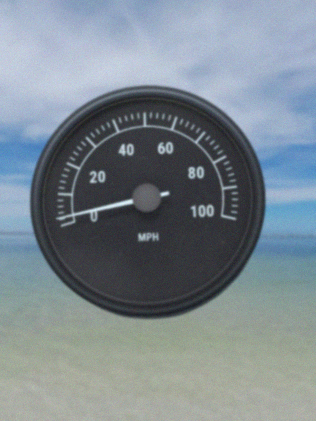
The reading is **2** mph
